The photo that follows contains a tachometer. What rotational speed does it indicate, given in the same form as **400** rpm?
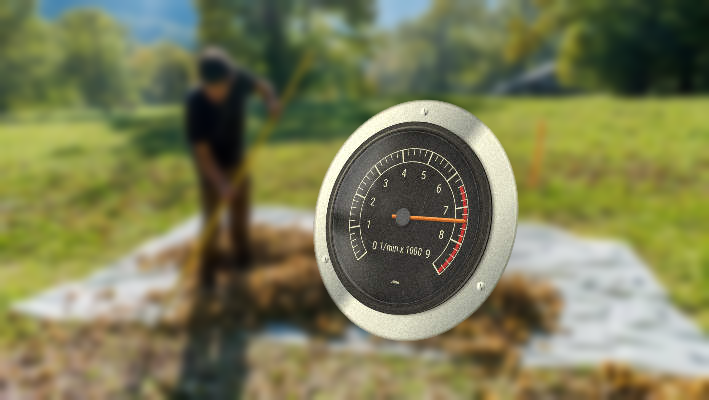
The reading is **7400** rpm
